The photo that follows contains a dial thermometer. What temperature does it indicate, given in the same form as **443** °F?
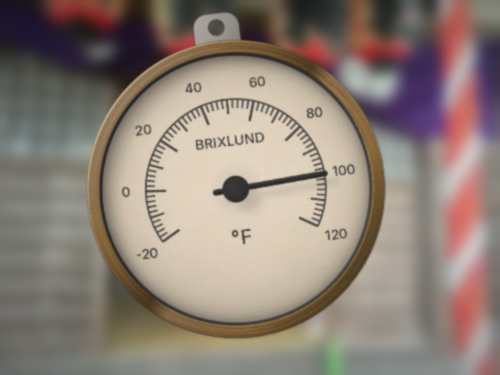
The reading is **100** °F
